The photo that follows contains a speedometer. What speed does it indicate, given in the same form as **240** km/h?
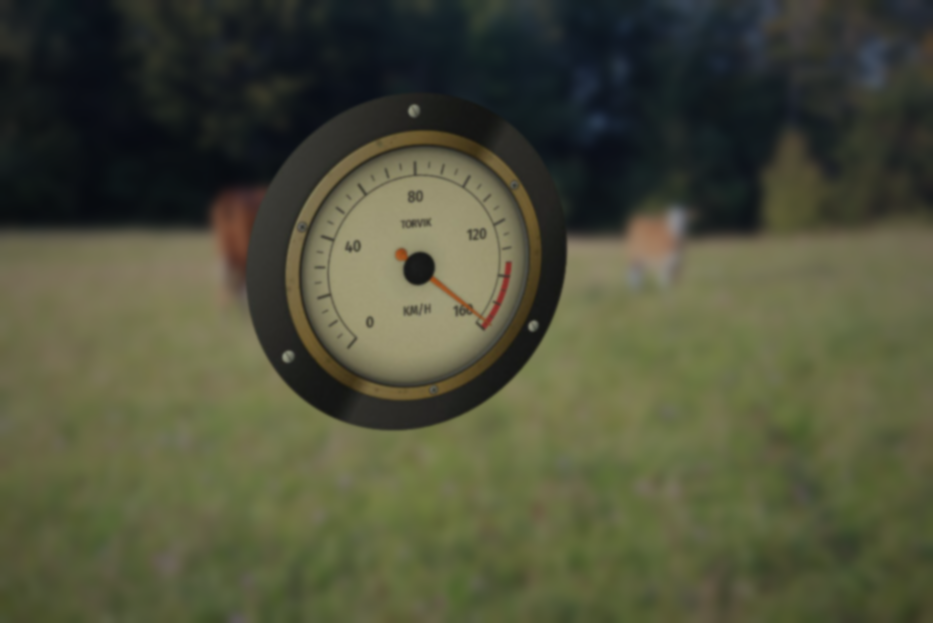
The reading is **157.5** km/h
